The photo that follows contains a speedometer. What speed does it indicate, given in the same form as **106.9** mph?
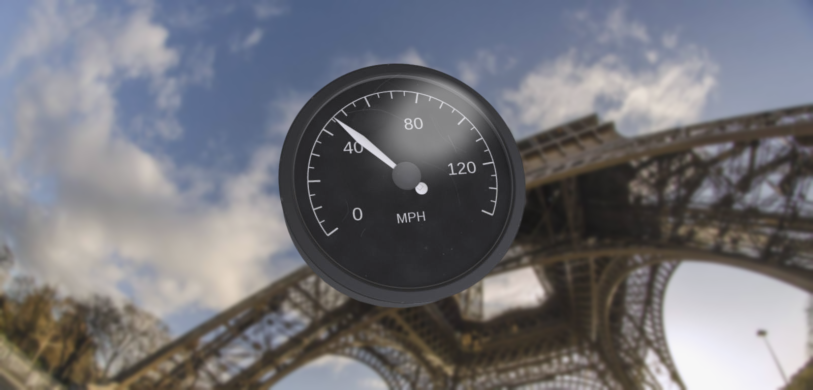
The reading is **45** mph
